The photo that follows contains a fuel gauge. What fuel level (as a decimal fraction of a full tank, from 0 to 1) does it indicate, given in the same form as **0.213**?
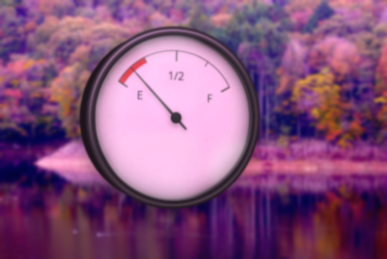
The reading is **0.125**
